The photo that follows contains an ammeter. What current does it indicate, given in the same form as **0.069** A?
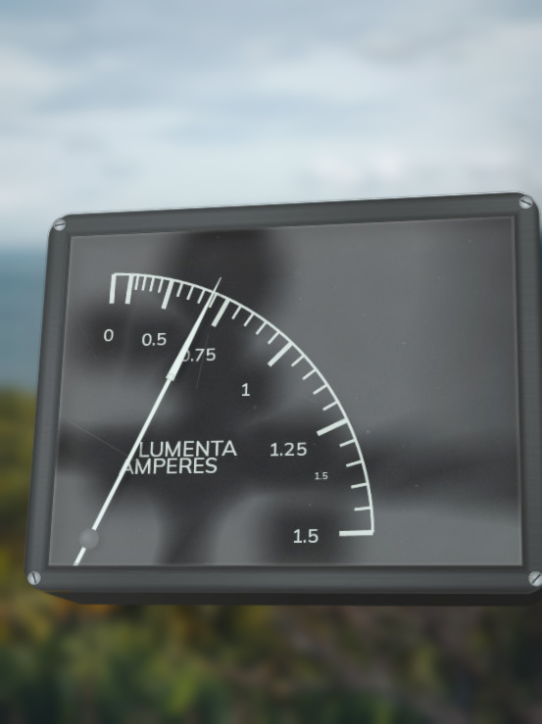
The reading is **0.7** A
